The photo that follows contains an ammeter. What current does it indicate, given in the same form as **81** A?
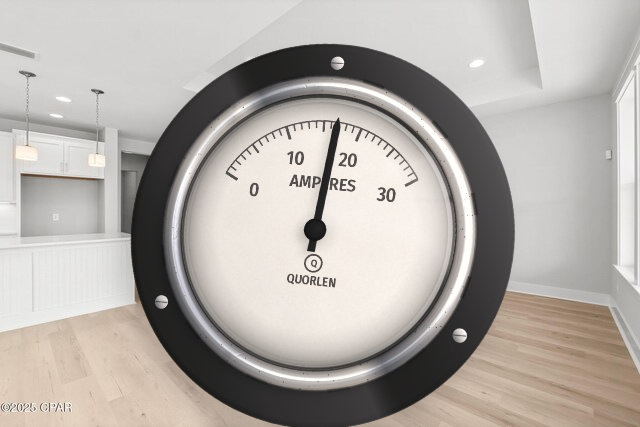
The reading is **17** A
